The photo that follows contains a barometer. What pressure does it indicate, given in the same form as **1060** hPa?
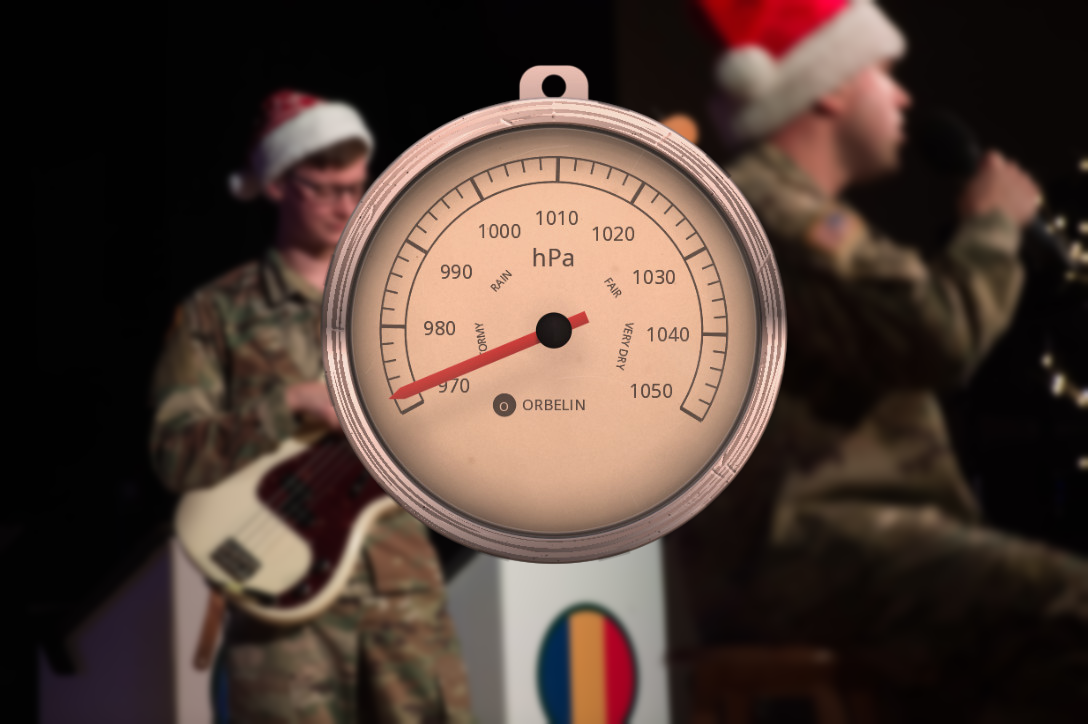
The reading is **972** hPa
